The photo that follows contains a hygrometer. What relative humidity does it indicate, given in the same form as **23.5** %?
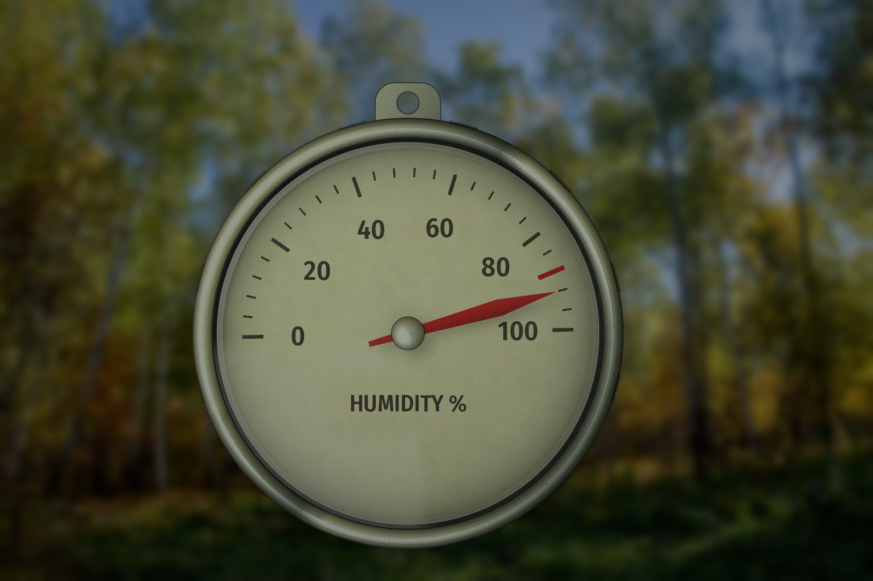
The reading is **92** %
